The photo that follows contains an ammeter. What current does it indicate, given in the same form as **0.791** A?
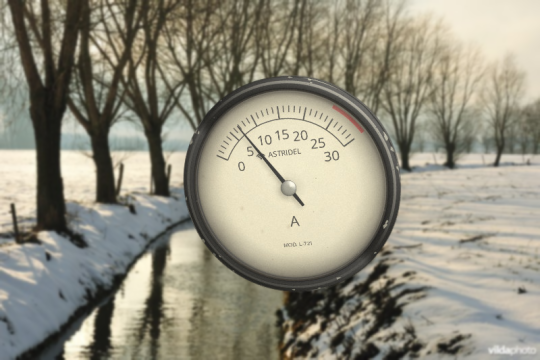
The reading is **7** A
